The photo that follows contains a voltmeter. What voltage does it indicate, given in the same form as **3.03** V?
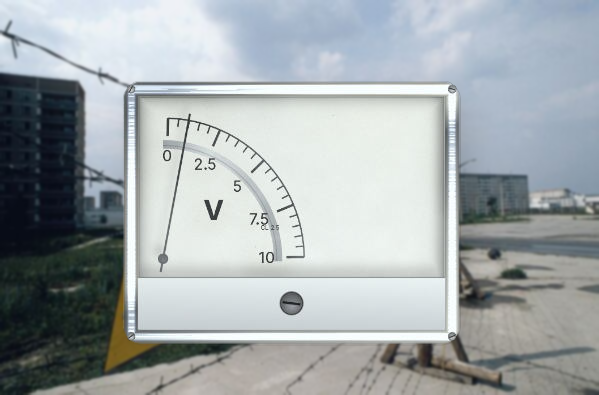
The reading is **1** V
